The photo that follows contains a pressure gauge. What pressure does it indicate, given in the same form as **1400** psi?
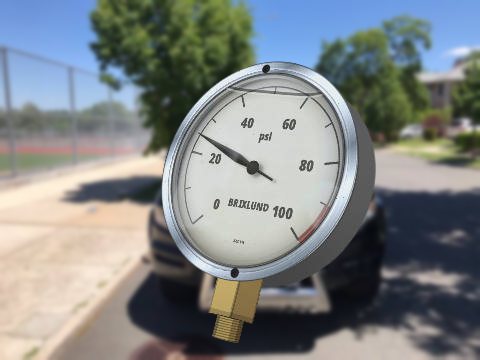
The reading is **25** psi
